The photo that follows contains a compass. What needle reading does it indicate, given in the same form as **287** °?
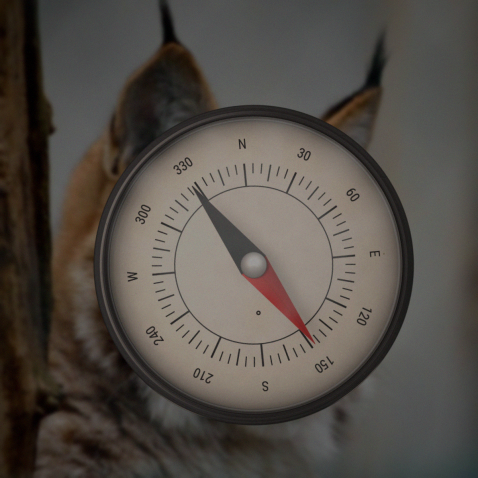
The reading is **147.5** °
